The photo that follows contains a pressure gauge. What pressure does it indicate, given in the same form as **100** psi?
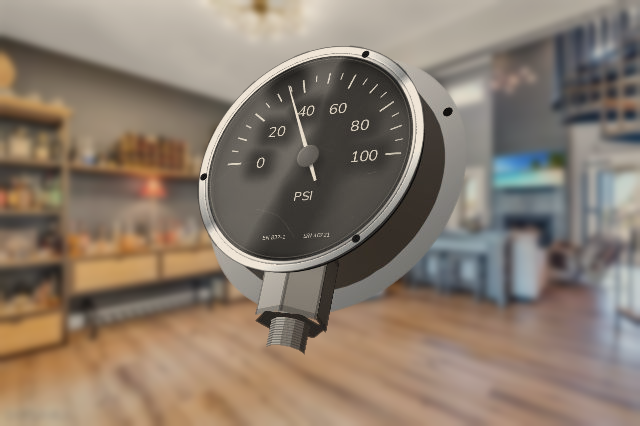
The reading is **35** psi
